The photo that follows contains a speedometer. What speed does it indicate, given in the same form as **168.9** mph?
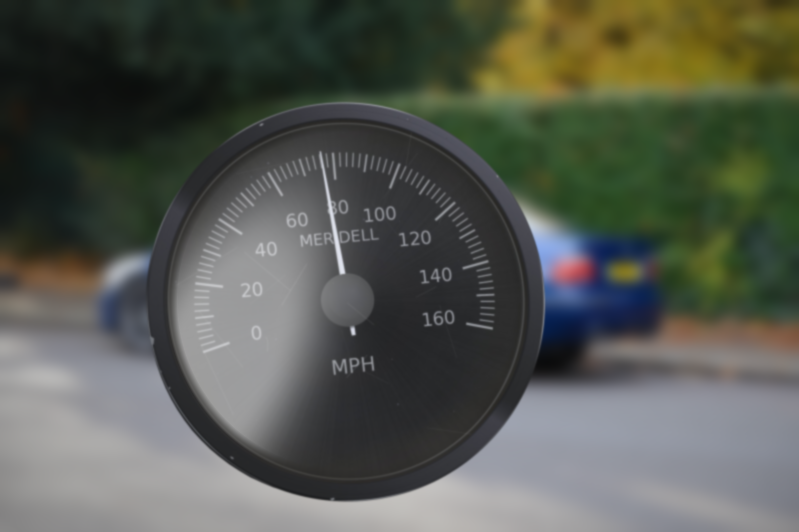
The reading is **76** mph
